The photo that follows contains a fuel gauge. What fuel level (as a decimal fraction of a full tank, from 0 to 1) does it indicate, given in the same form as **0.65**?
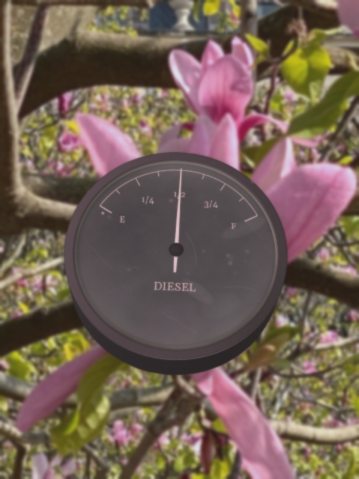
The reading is **0.5**
